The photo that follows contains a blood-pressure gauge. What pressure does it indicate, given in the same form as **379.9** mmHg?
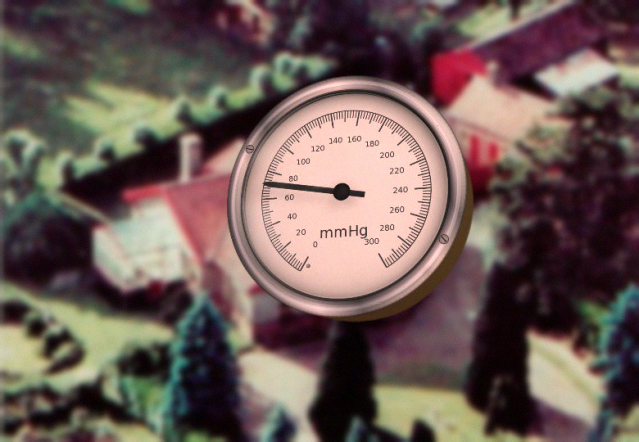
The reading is **70** mmHg
